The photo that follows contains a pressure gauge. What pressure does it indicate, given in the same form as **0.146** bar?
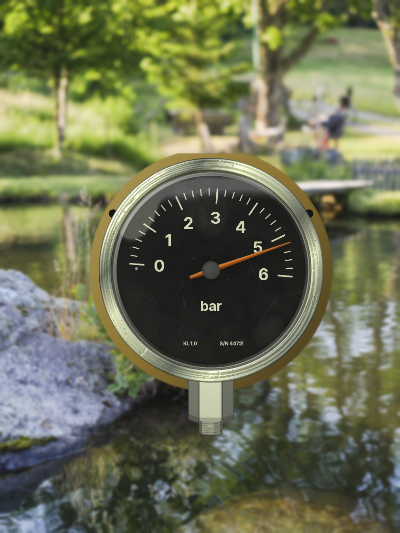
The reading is **5.2** bar
